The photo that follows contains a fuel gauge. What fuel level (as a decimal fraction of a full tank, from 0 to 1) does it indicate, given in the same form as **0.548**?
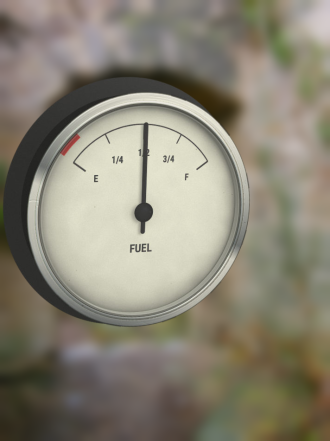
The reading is **0.5**
